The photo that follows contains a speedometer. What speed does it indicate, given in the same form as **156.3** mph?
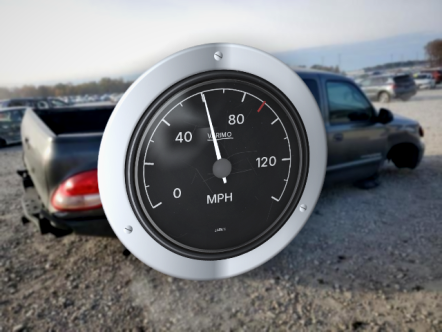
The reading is **60** mph
